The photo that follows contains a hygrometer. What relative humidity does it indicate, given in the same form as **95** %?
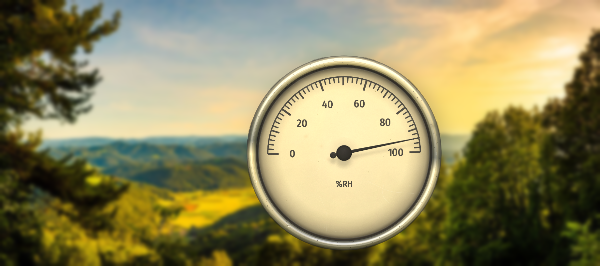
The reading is **94** %
